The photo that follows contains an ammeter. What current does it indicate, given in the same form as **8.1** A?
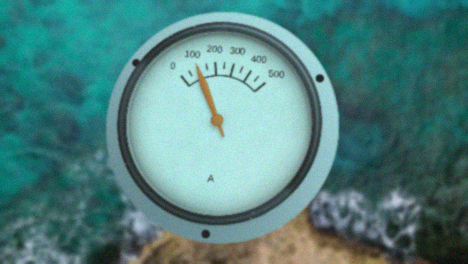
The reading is **100** A
